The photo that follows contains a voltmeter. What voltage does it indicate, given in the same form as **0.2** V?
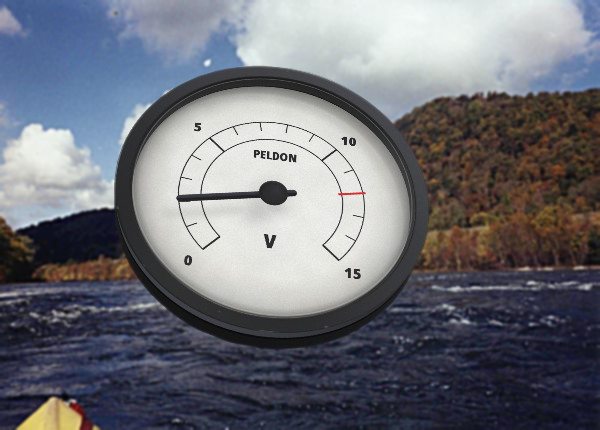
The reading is **2** V
